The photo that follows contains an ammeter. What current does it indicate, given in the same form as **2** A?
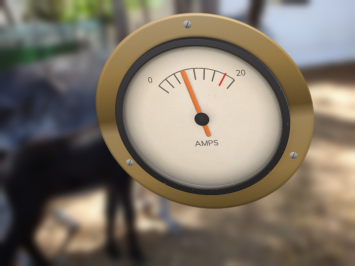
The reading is **7.5** A
